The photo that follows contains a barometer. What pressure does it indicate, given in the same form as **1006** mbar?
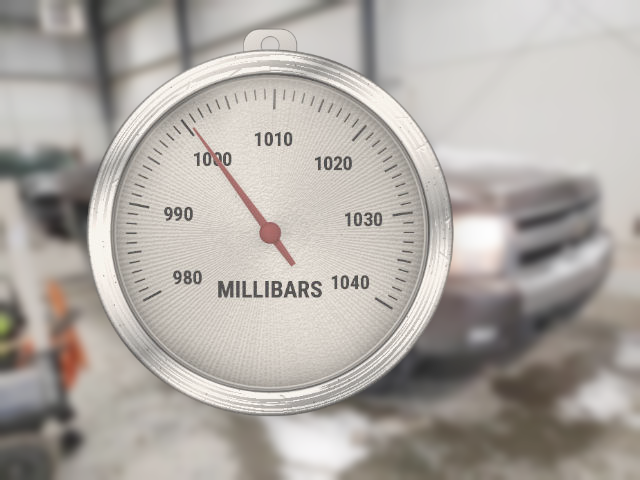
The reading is **1000.5** mbar
